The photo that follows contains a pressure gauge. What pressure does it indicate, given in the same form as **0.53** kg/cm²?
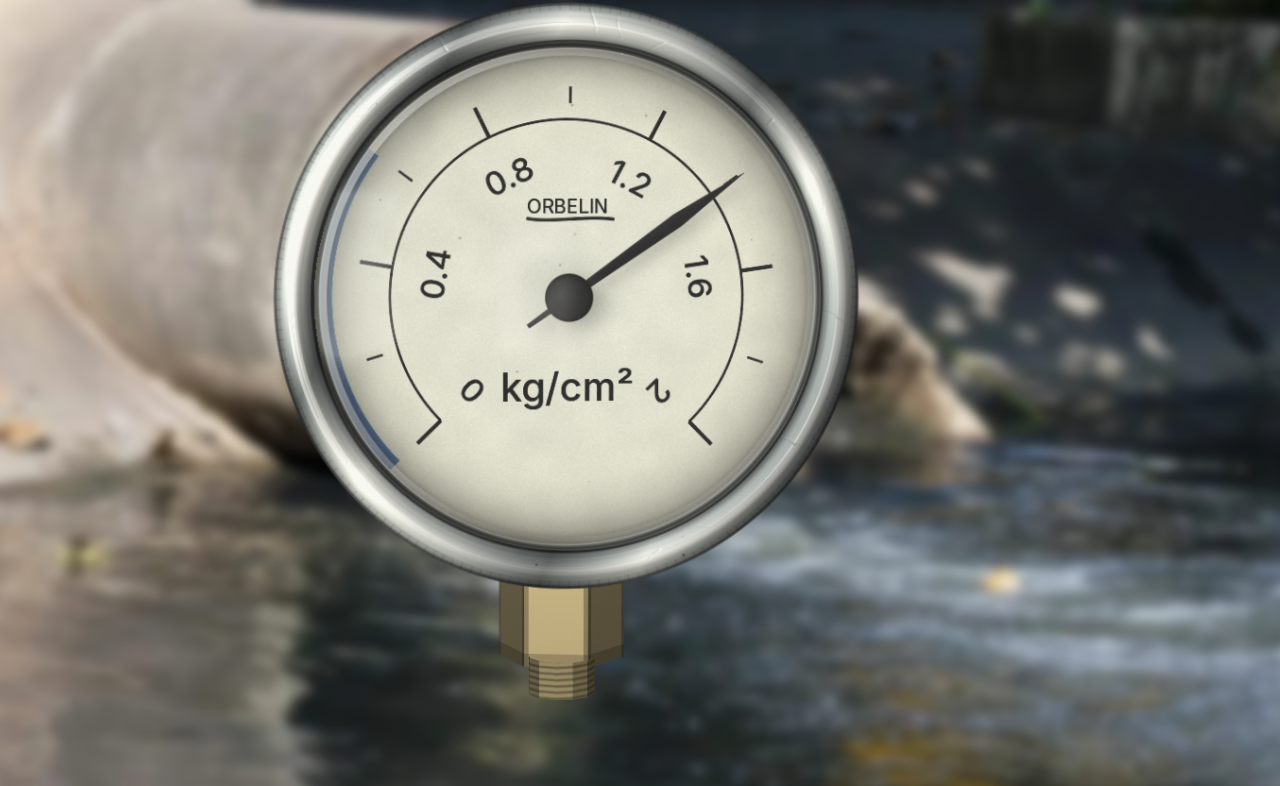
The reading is **1.4** kg/cm²
